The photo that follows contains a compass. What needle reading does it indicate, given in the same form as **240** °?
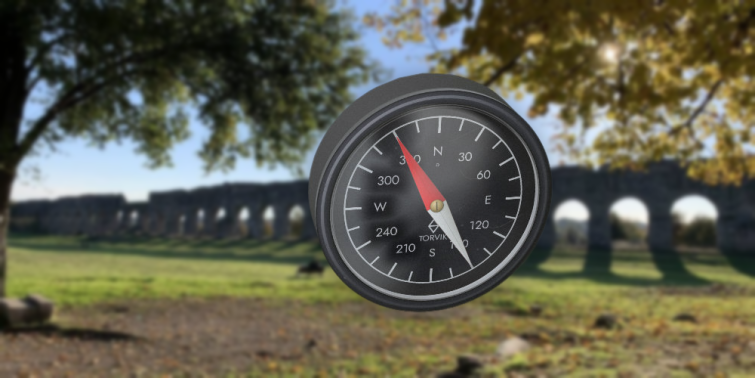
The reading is **330** °
